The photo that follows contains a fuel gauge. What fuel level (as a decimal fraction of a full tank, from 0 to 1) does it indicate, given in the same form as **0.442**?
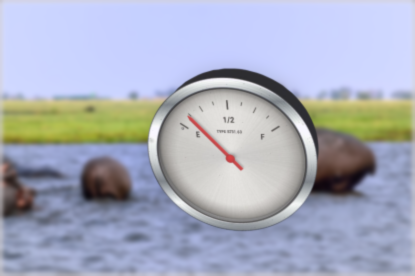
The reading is **0.125**
